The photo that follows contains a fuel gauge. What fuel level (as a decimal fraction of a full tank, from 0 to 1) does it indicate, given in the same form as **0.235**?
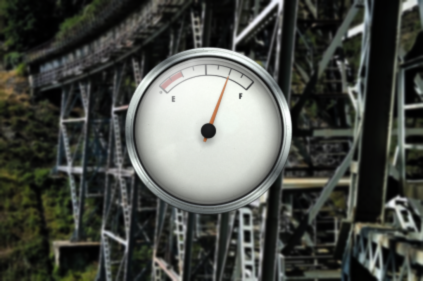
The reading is **0.75**
